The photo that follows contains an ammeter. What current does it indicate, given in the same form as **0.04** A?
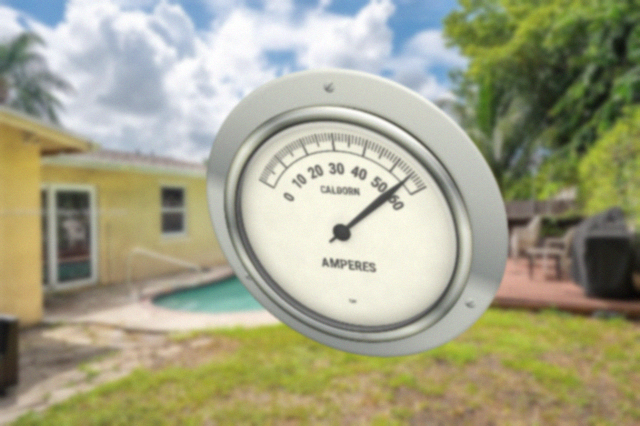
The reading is **55** A
